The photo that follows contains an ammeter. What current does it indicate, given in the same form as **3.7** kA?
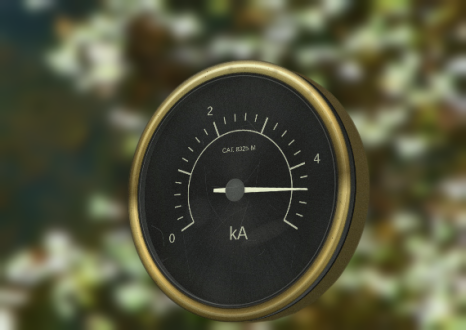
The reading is **4.4** kA
